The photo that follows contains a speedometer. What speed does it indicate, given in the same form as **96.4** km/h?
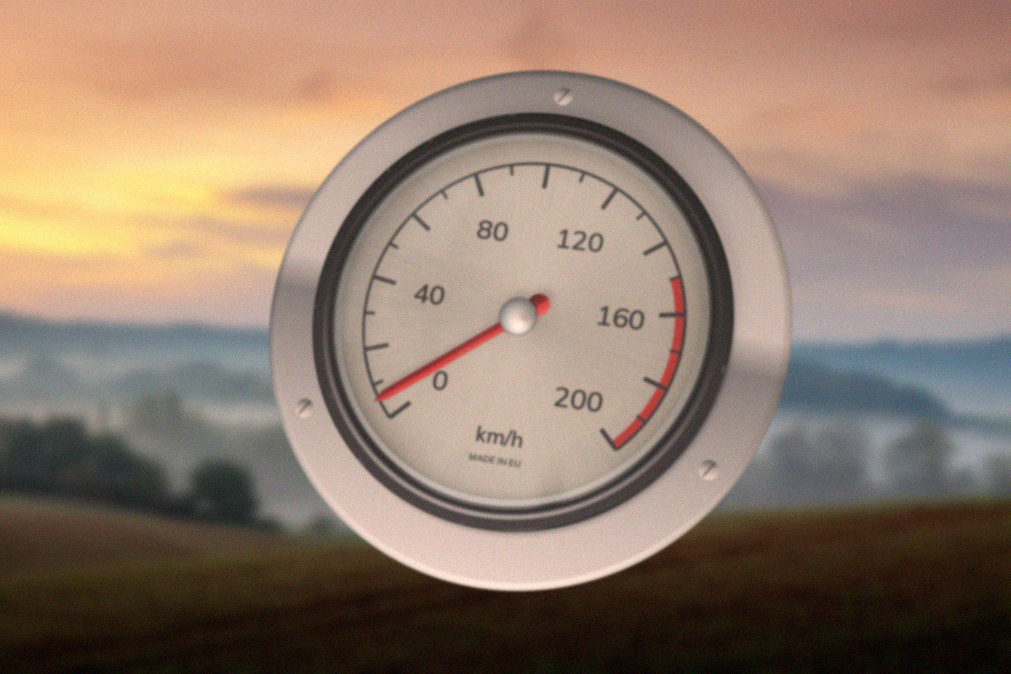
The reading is **5** km/h
